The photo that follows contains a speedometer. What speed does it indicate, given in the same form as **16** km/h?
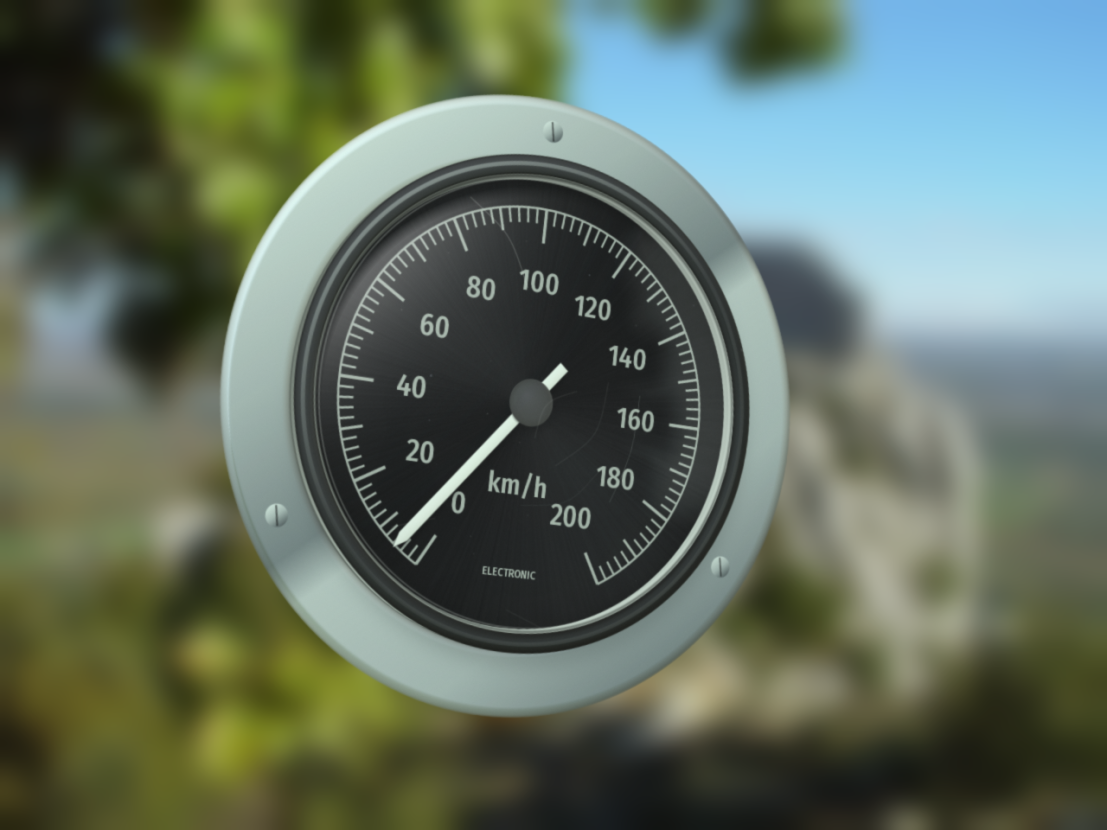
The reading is **6** km/h
